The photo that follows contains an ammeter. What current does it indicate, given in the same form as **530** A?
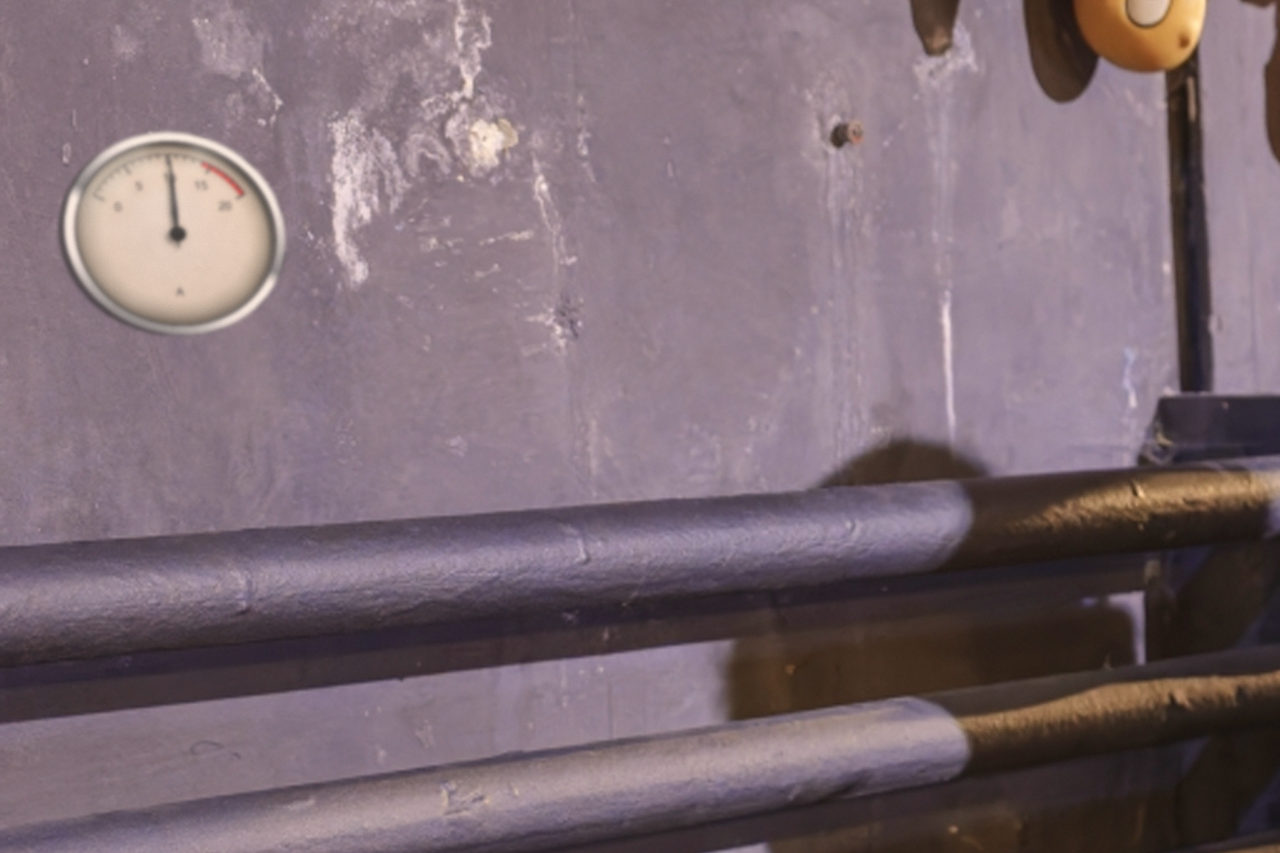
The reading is **10** A
